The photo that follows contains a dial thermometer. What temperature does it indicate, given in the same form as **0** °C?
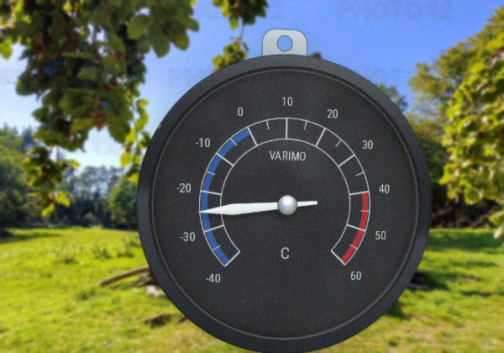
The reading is **-25** °C
